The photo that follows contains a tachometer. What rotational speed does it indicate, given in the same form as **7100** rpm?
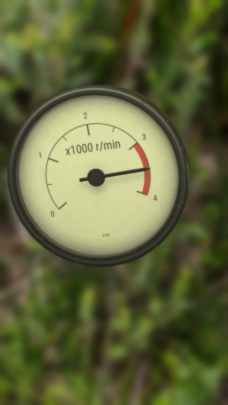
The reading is **3500** rpm
